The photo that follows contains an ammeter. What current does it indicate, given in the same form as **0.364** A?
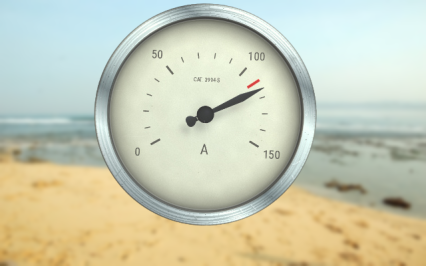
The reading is **115** A
